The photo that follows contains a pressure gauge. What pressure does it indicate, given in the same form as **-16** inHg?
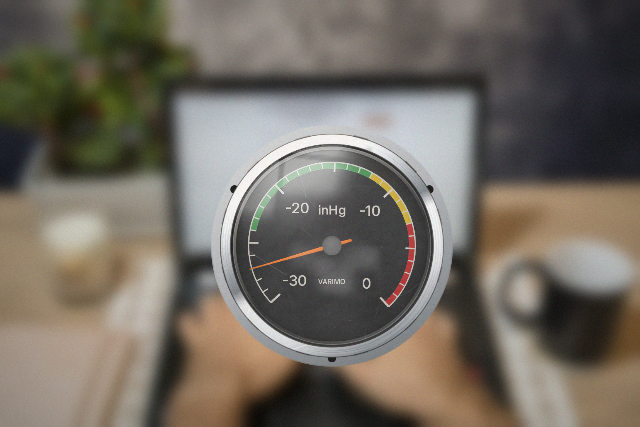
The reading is **-27** inHg
